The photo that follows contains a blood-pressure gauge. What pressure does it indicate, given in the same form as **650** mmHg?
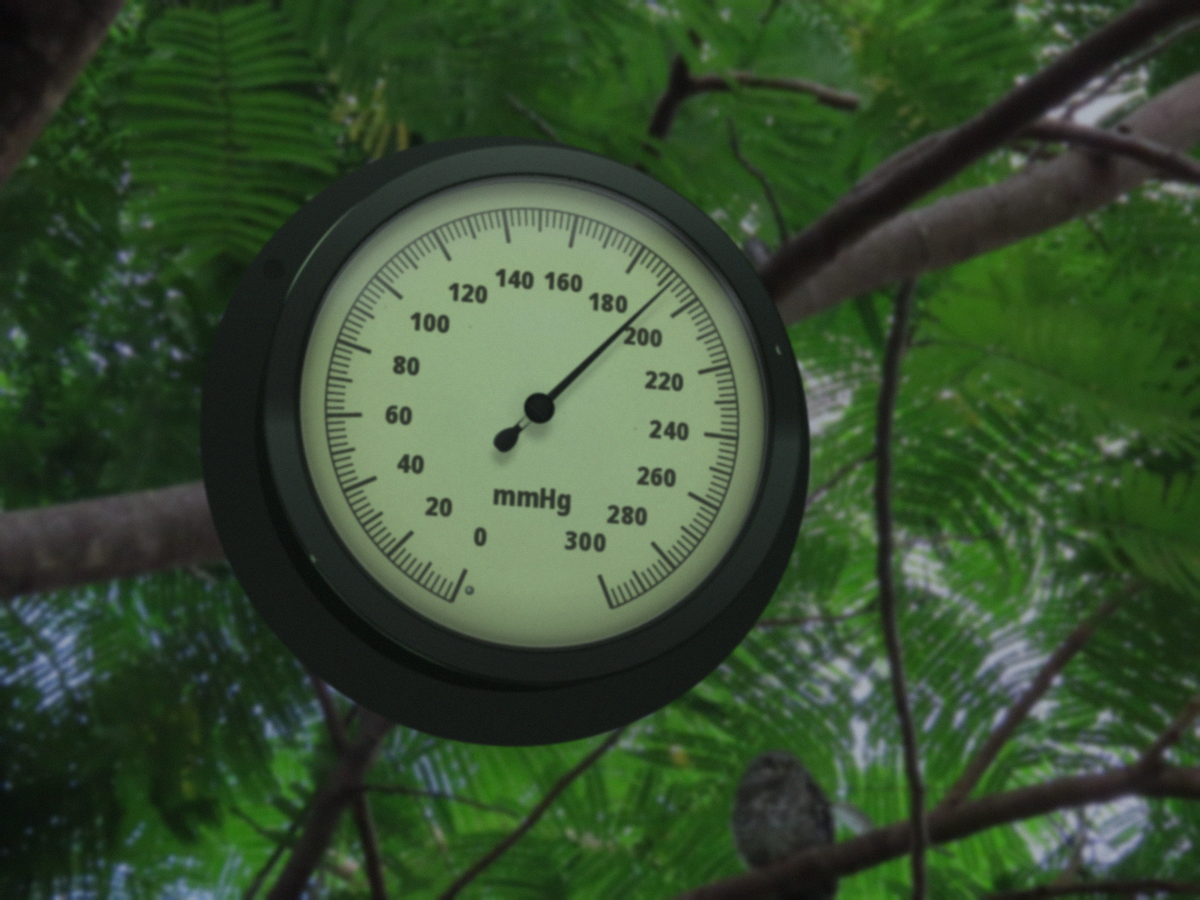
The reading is **192** mmHg
